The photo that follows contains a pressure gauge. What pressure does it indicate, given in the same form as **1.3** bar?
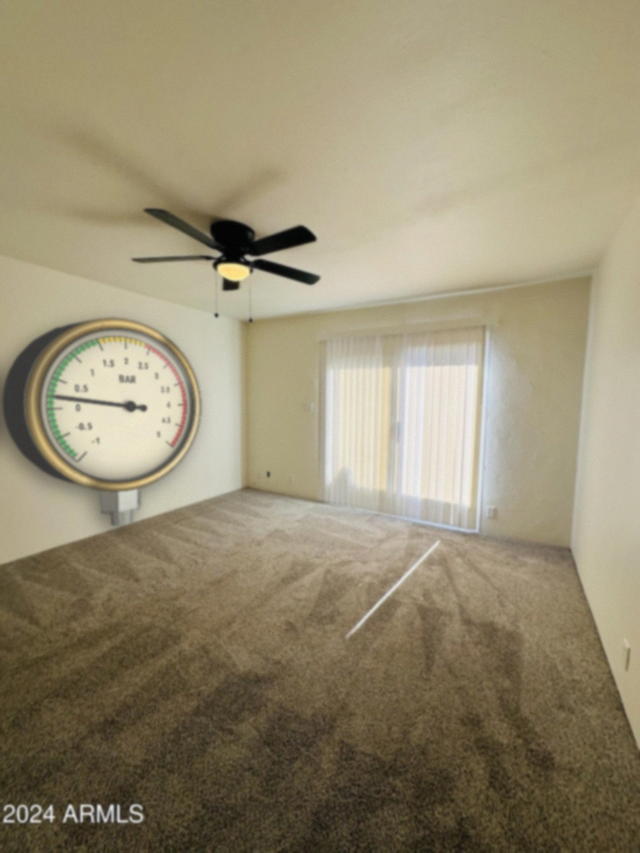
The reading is **0.2** bar
